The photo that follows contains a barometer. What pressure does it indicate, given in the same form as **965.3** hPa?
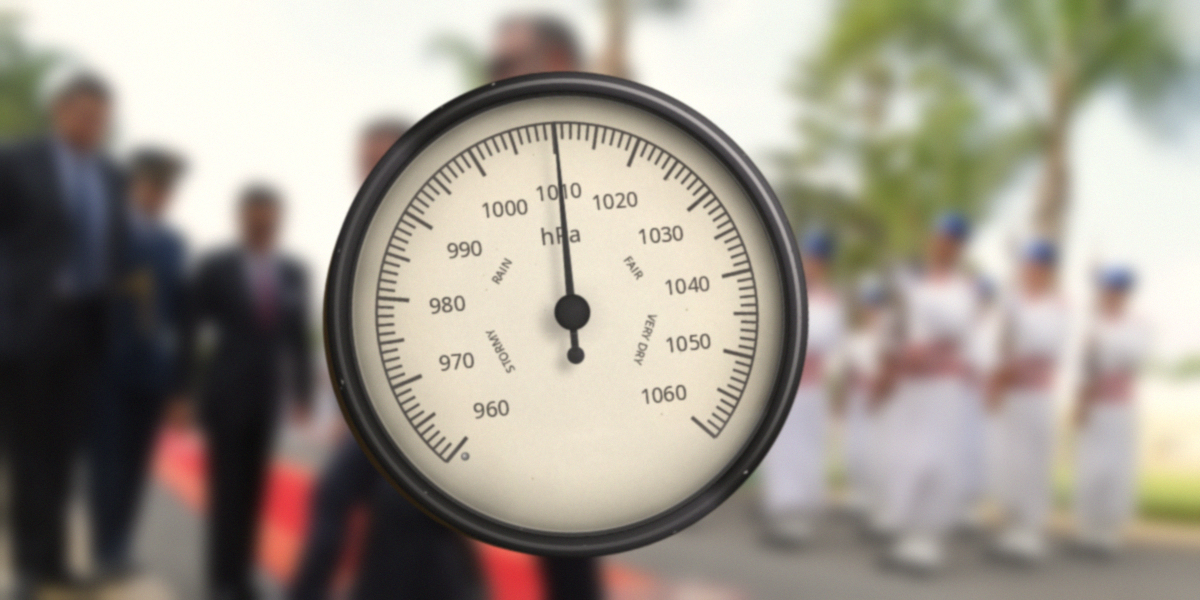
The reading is **1010** hPa
